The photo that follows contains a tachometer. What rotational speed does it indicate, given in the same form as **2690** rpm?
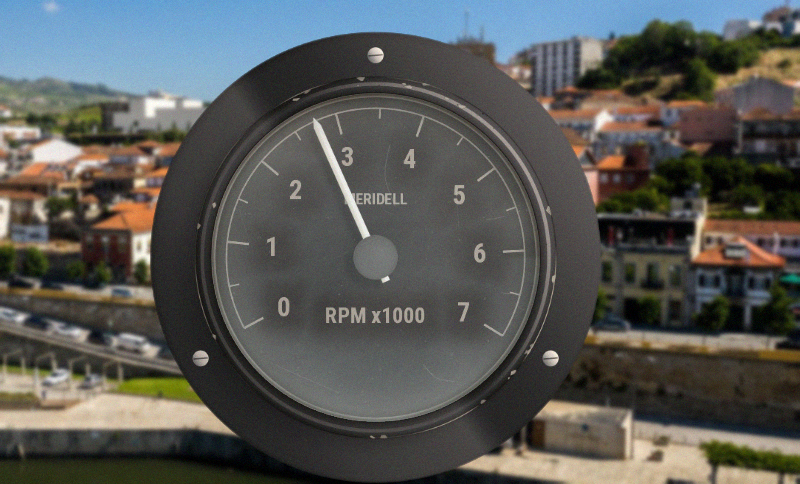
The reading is **2750** rpm
